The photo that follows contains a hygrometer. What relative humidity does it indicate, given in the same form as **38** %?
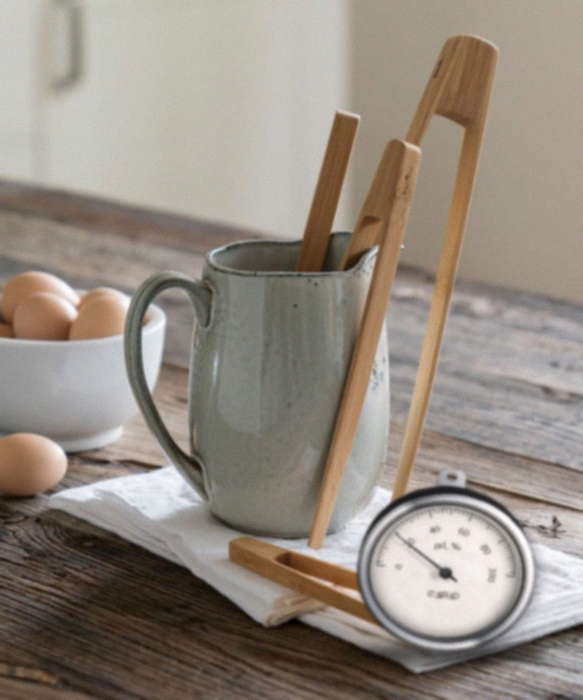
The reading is **20** %
